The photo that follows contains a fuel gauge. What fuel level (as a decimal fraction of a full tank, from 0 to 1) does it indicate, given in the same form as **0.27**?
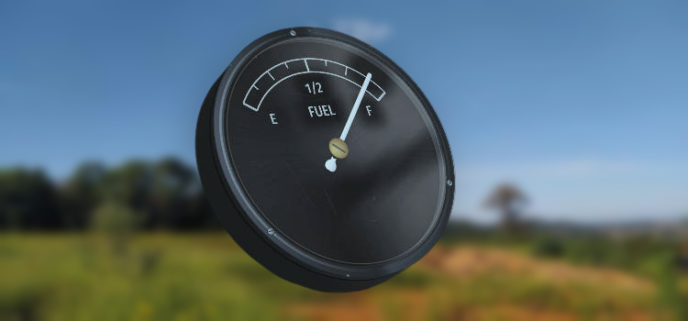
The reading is **0.875**
